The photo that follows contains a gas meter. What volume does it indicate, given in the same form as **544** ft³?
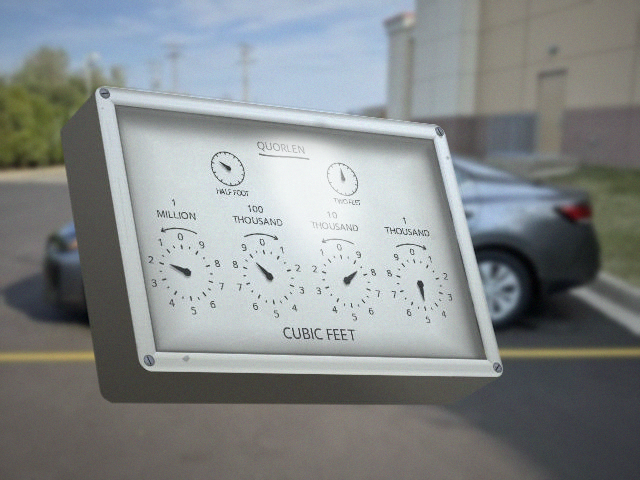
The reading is **188500** ft³
